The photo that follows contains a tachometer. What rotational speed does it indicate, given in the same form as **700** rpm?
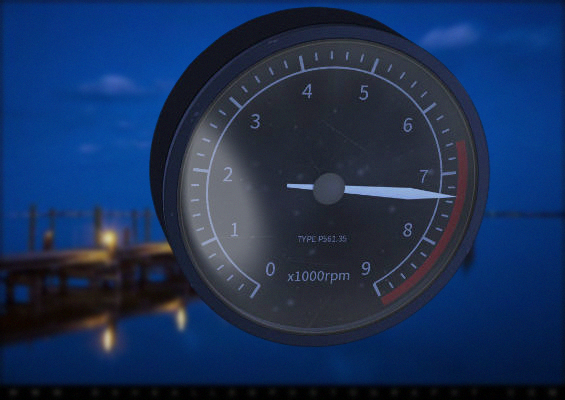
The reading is **7300** rpm
